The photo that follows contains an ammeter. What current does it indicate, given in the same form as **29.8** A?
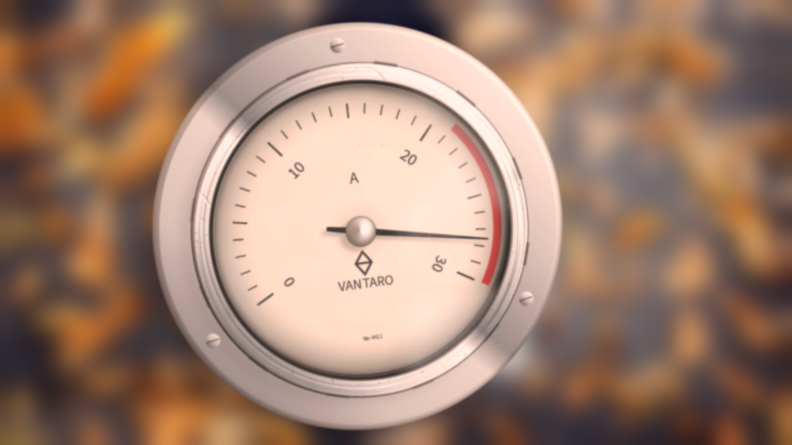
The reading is **27.5** A
